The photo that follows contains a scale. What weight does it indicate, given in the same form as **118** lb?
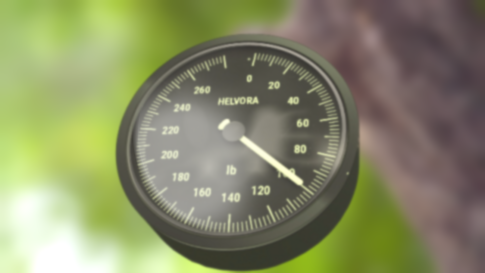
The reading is **100** lb
